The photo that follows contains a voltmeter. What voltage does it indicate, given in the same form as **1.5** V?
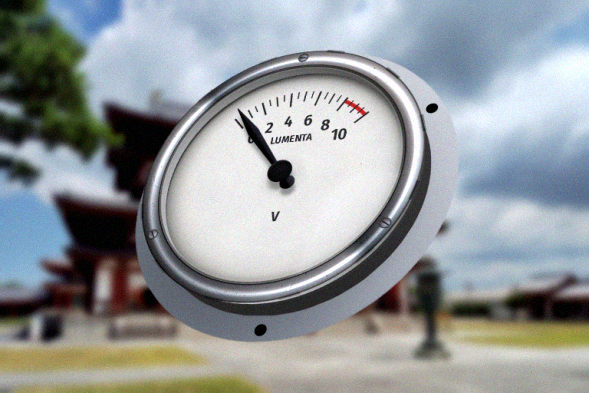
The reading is **0.5** V
